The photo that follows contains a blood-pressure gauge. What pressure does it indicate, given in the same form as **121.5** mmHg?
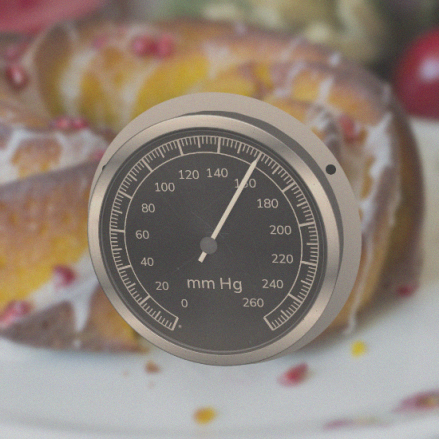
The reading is **160** mmHg
